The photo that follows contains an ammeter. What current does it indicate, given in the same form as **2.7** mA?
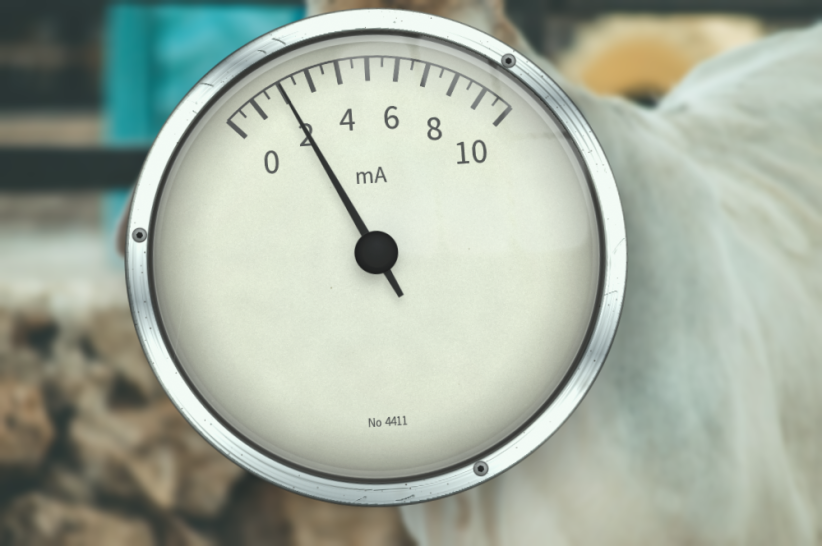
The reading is **2** mA
